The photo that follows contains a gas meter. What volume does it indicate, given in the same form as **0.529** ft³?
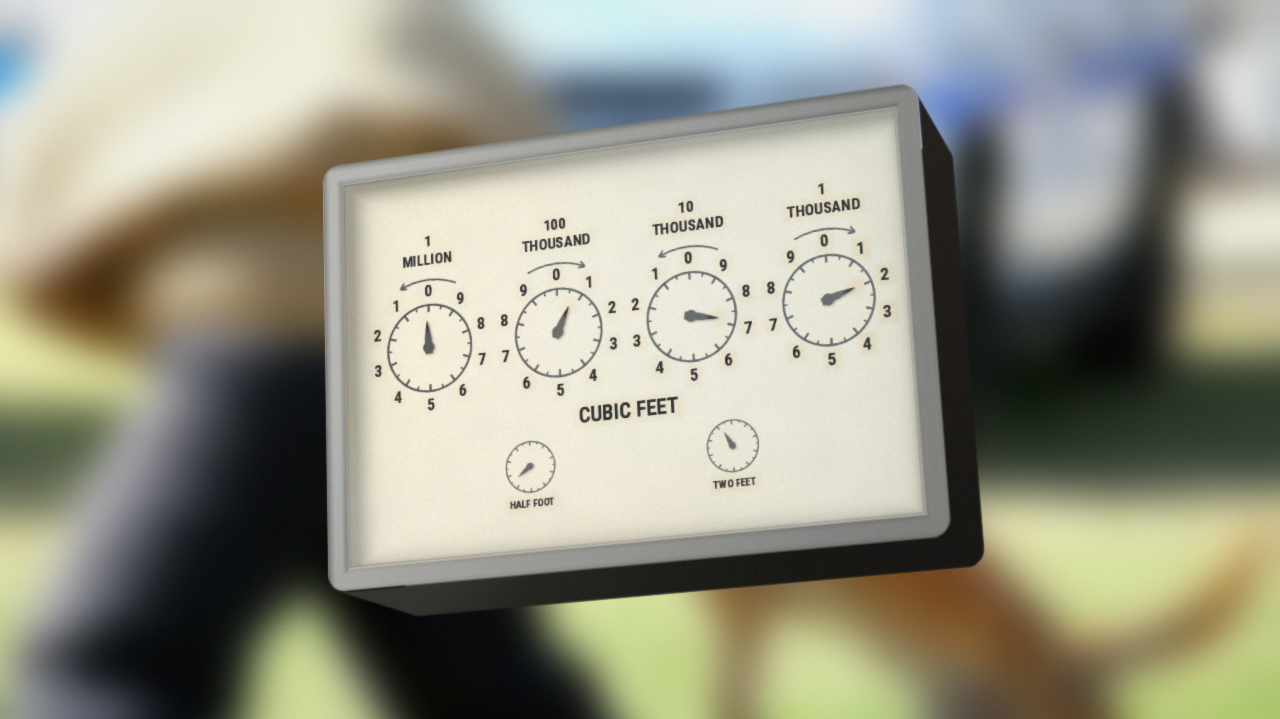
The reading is **7200** ft³
